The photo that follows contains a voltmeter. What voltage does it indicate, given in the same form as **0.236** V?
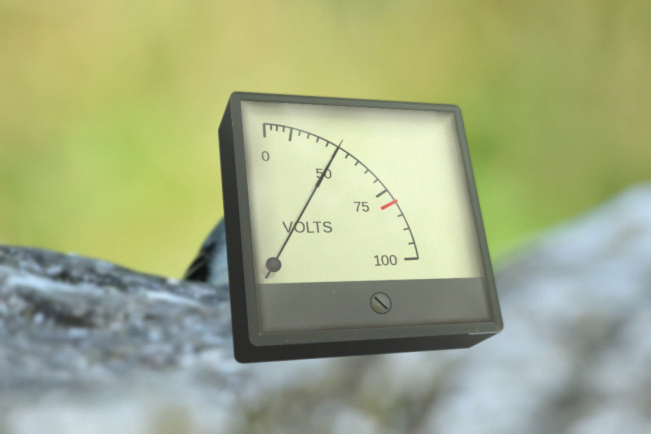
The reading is **50** V
